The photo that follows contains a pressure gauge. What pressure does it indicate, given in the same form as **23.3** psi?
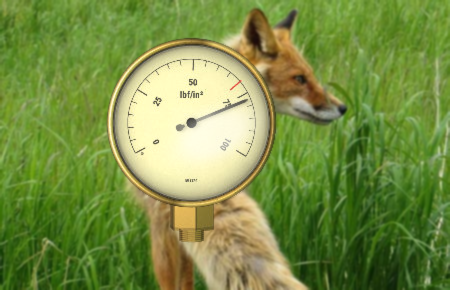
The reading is **77.5** psi
